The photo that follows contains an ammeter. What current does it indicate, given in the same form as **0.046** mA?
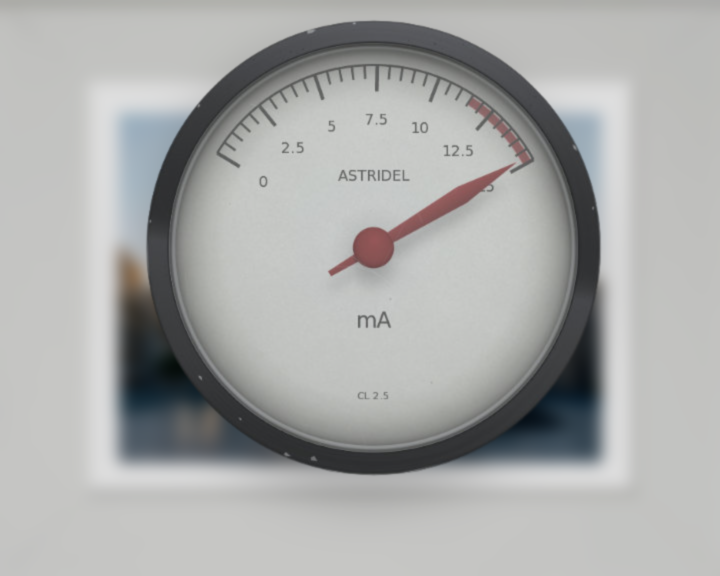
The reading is **14.75** mA
